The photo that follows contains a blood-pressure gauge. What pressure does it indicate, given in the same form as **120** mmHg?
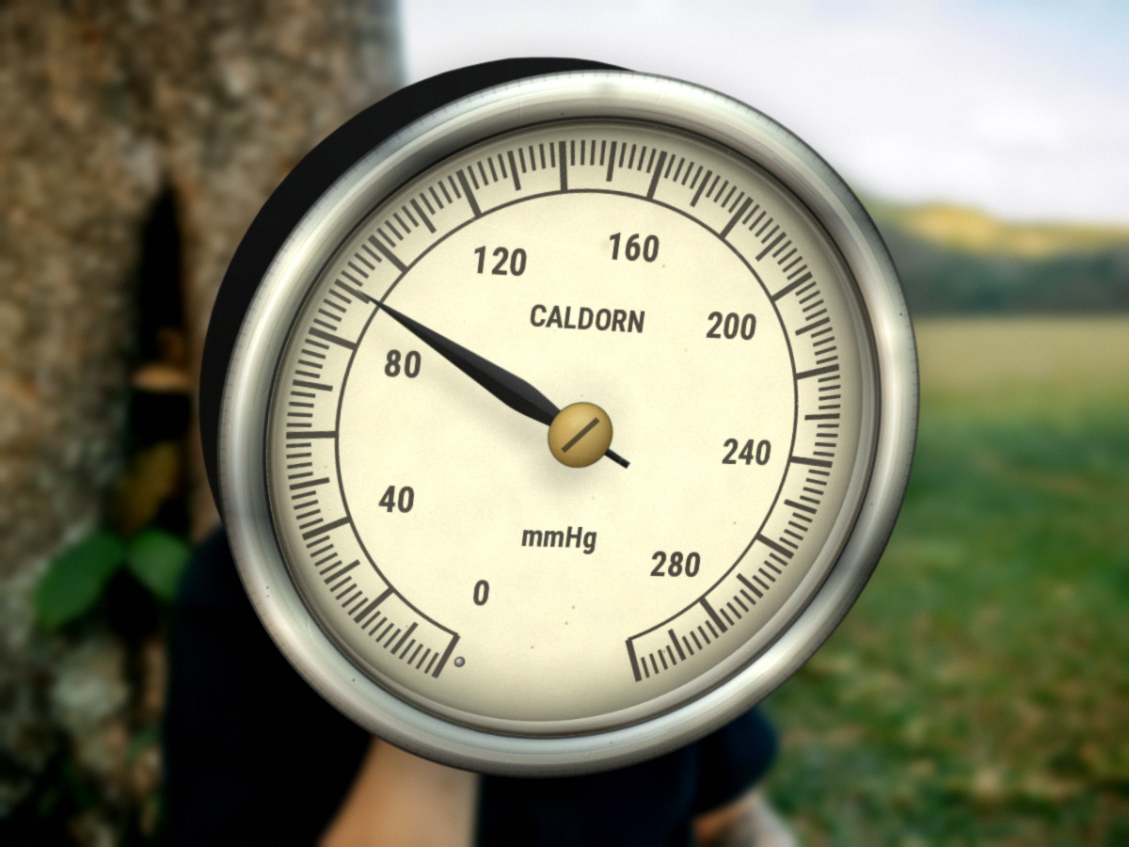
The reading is **91** mmHg
